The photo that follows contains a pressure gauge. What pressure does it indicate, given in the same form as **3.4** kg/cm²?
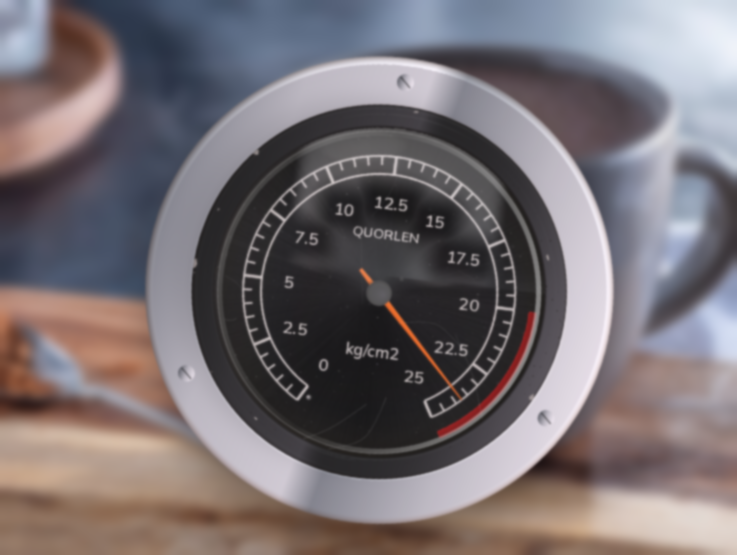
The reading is **23.75** kg/cm²
